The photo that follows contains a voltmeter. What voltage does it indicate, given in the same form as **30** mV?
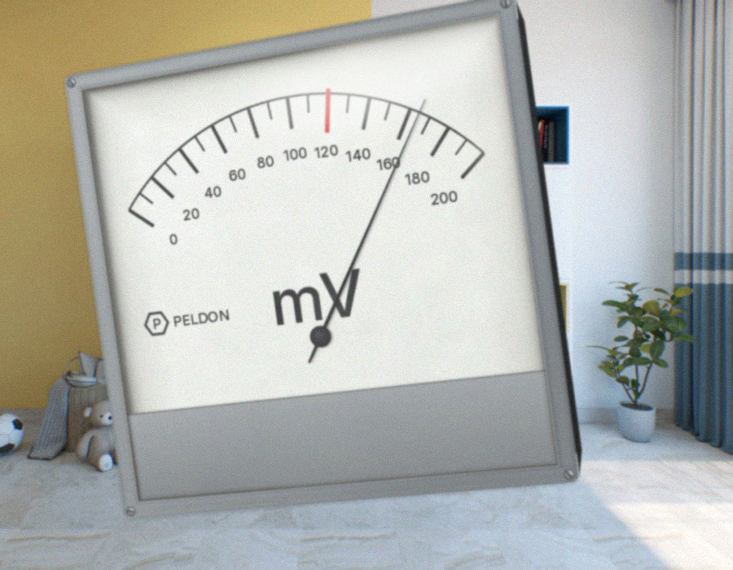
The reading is **165** mV
